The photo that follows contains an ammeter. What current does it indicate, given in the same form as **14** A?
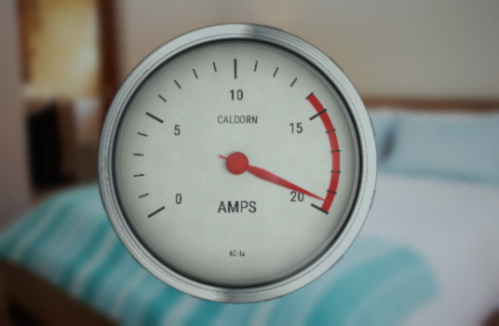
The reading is **19.5** A
